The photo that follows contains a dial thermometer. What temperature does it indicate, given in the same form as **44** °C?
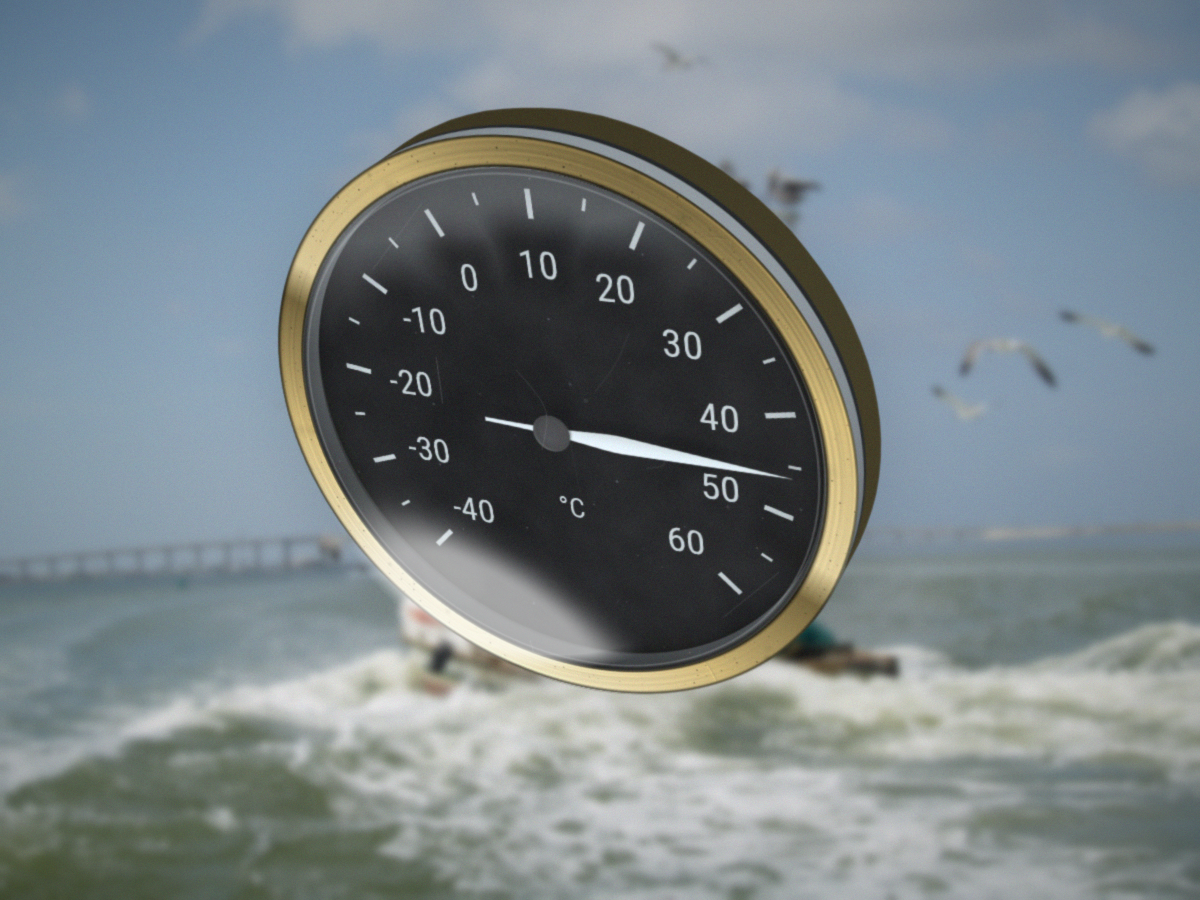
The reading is **45** °C
